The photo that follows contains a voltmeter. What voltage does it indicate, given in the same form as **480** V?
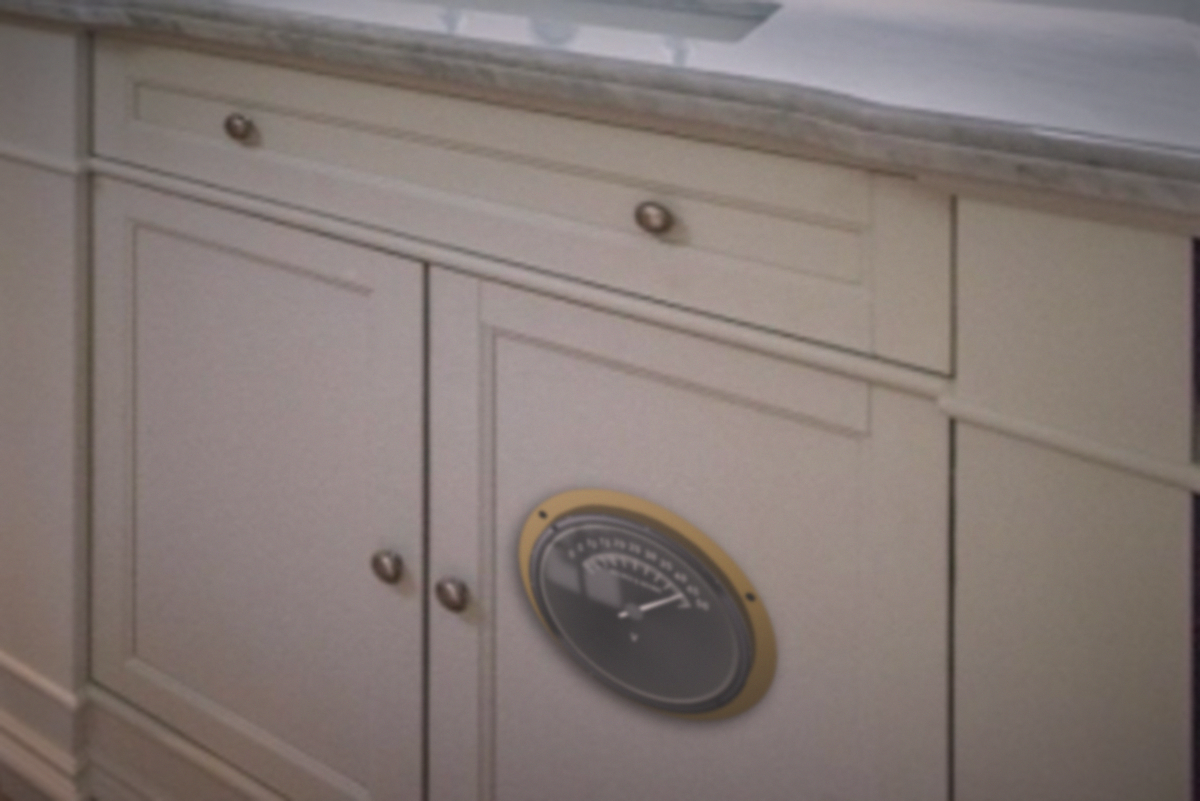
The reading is **45** V
